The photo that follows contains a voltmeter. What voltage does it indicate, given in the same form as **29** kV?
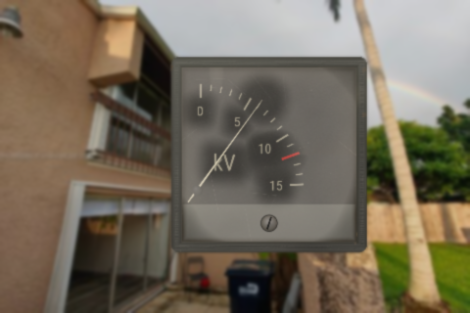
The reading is **6** kV
